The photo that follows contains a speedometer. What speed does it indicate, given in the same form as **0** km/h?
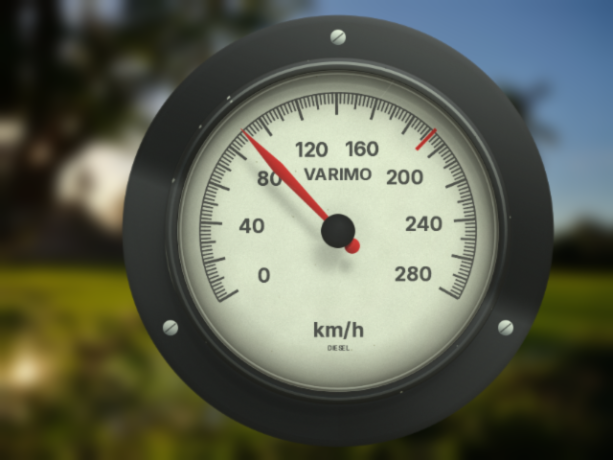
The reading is **90** km/h
